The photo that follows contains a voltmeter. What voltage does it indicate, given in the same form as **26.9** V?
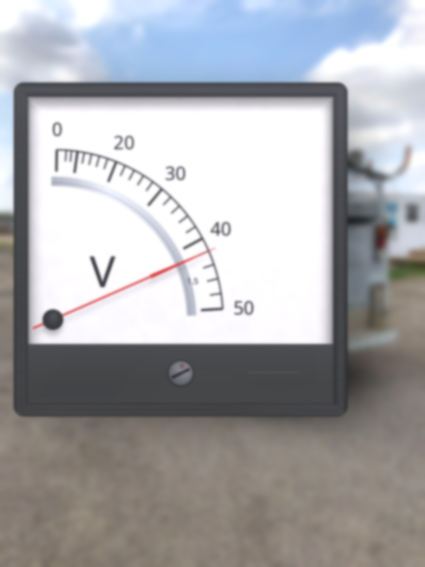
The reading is **42** V
